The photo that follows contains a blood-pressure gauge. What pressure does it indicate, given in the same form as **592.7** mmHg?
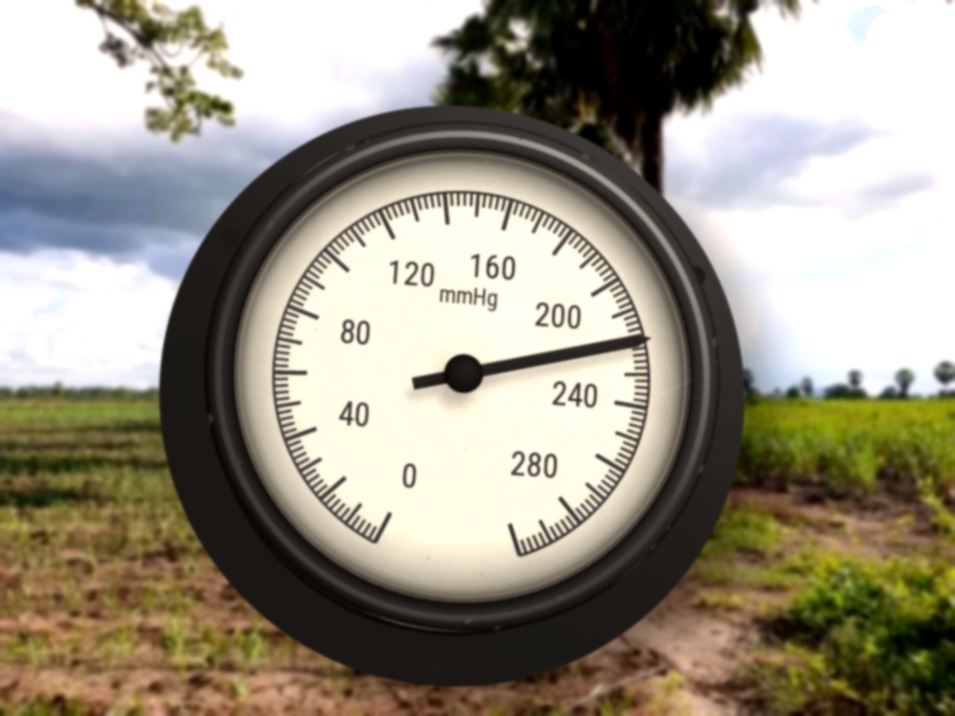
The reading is **220** mmHg
